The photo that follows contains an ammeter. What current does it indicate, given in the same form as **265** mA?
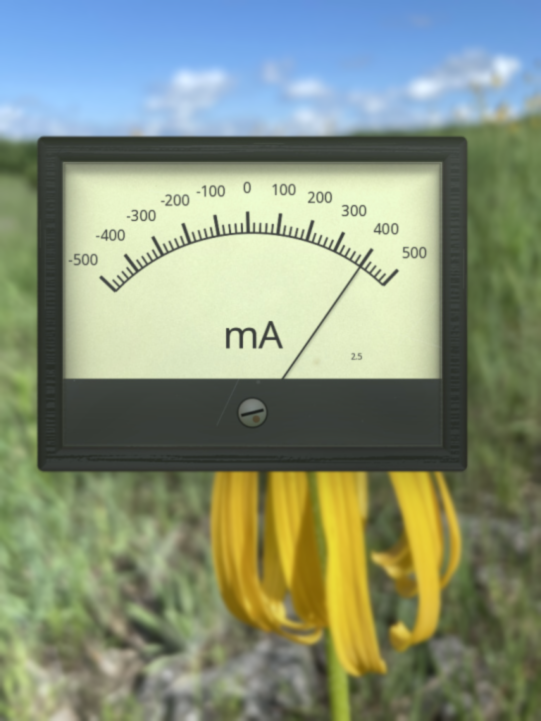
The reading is **400** mA
